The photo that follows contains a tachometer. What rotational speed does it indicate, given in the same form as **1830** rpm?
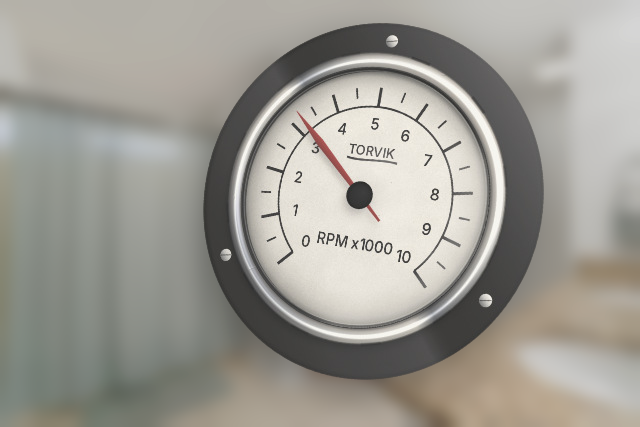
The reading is **3250** rpm
